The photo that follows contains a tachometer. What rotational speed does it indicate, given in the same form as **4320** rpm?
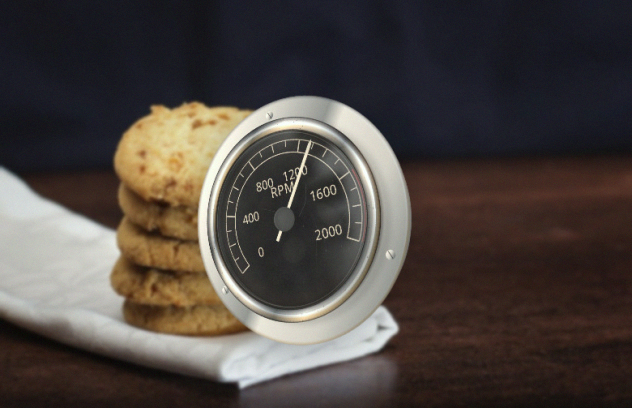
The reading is **1300** rpm
